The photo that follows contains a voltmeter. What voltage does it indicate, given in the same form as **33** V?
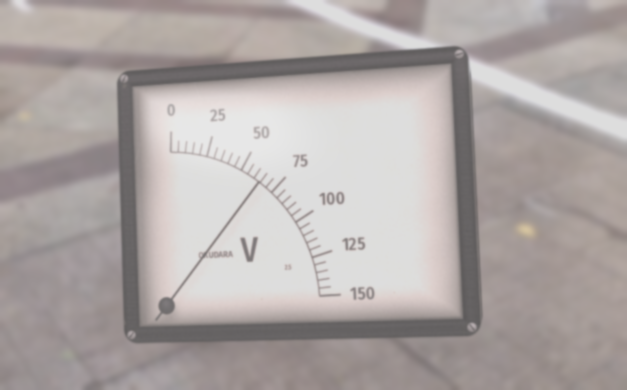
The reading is **65** V
